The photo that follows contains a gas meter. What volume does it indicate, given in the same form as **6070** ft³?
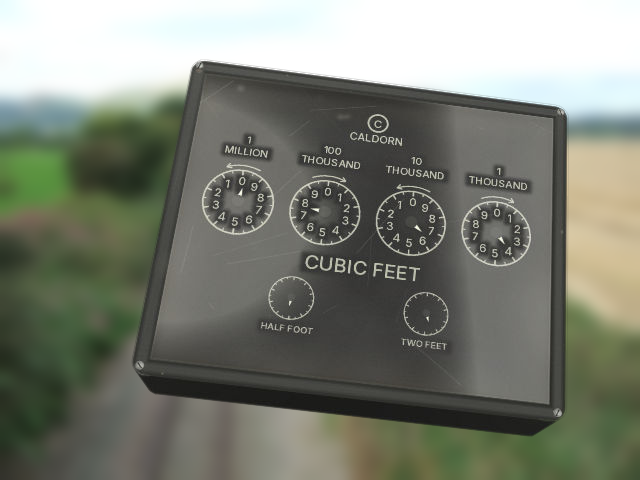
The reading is **976400** ft³
